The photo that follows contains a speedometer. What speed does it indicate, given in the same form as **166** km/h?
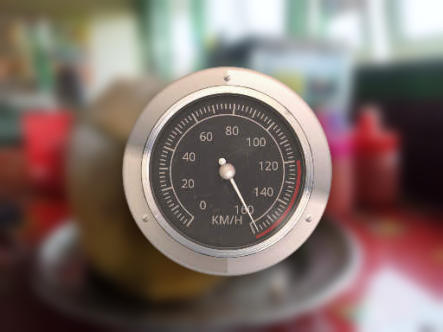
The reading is **158** km/h
